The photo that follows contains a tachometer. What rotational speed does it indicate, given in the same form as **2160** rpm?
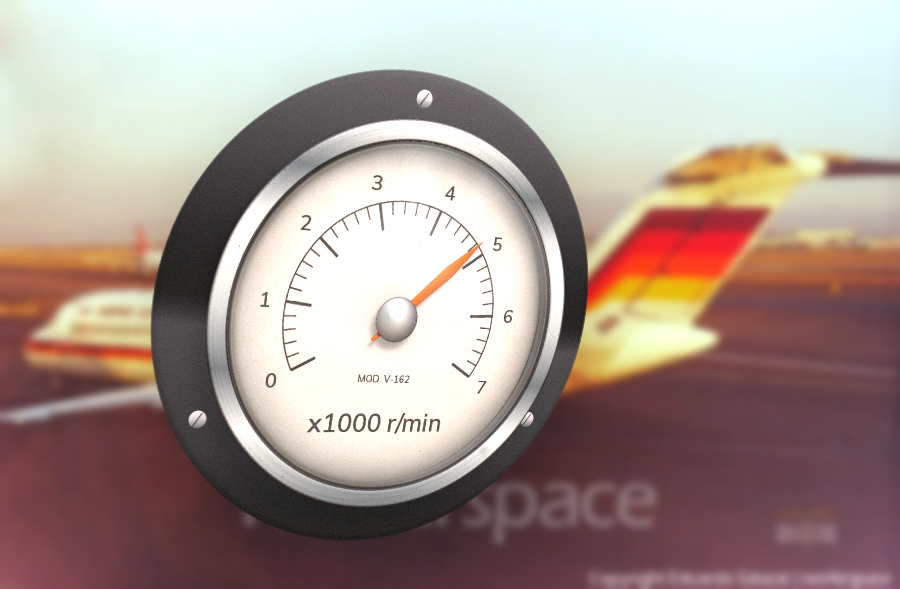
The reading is **4800** rpm
